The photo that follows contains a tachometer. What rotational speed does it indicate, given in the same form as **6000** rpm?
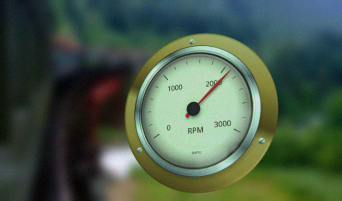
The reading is **2100** rpm
